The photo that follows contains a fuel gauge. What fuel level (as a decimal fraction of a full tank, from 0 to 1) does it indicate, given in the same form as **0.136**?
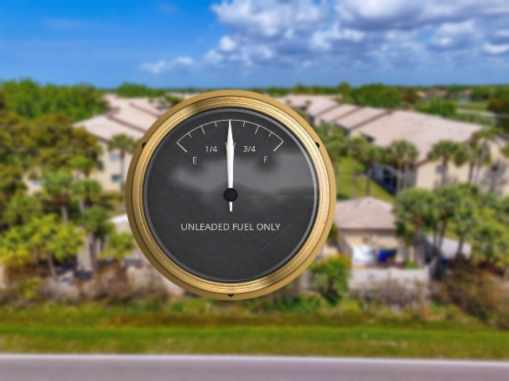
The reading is **0.5**
